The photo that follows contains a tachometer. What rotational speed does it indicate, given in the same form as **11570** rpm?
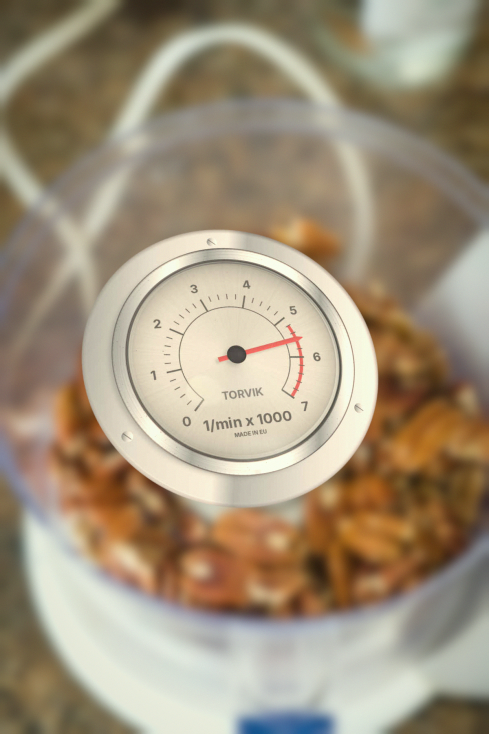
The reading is **5600** rpm
